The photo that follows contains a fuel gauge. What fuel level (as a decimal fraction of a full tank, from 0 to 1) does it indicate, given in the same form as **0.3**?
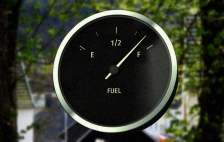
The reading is **0.875**
